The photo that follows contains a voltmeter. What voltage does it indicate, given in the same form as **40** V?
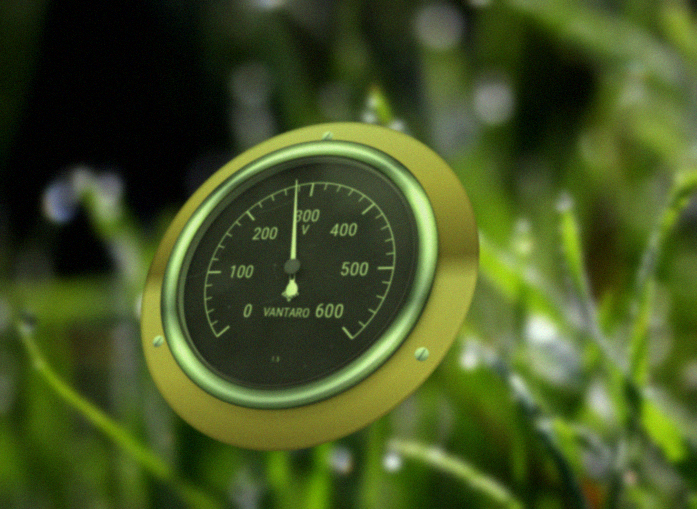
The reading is **280** V
